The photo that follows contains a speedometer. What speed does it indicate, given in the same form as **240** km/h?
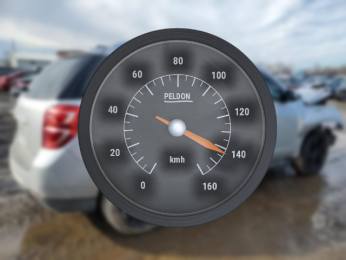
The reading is **142.5** km/h
